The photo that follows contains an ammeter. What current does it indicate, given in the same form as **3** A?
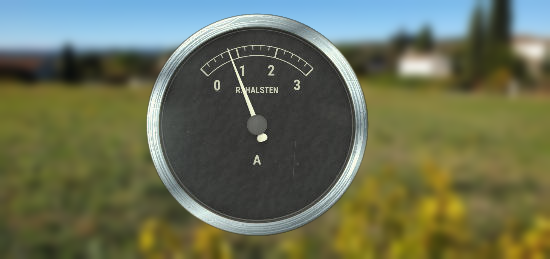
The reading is **0.8** A
